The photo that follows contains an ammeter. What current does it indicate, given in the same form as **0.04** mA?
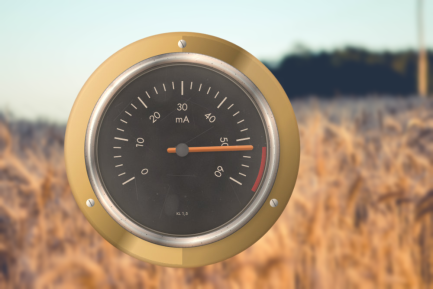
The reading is **52** mA
